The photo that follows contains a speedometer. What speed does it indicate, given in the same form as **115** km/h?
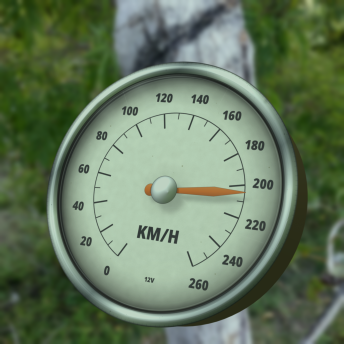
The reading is **205** km/h
